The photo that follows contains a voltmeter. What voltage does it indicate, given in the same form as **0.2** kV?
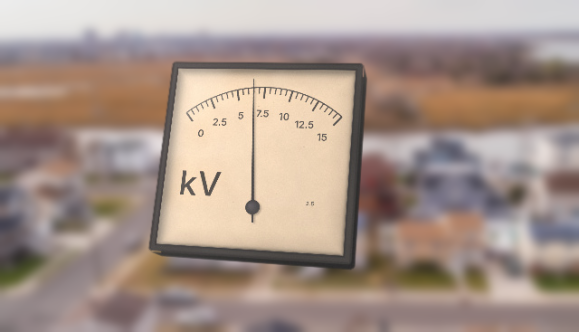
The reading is **6.5** kV
